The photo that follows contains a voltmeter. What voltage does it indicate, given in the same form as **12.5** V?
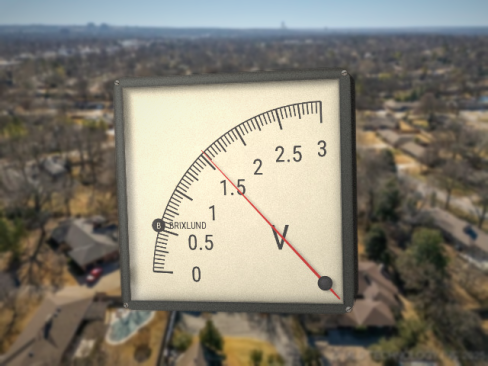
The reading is **1.55** V
